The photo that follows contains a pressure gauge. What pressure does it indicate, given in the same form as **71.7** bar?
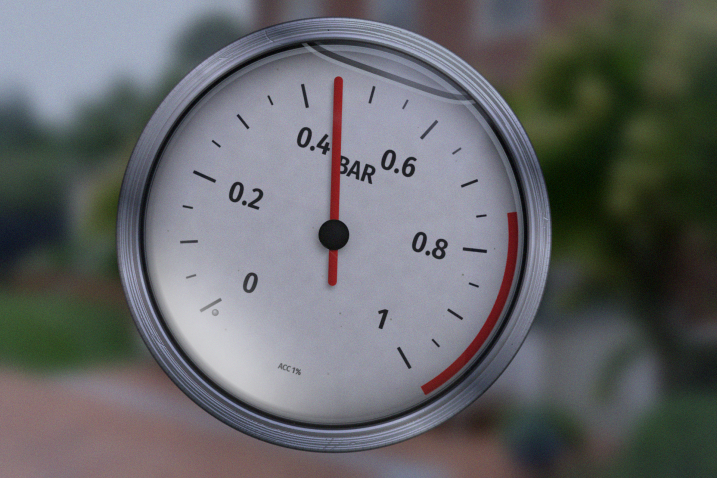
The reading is **0.45** bar
